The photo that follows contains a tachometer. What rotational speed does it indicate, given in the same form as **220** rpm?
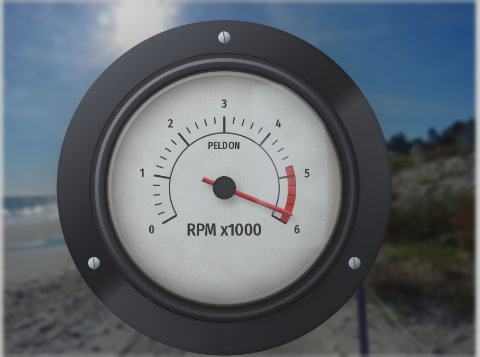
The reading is **5800** rpm
